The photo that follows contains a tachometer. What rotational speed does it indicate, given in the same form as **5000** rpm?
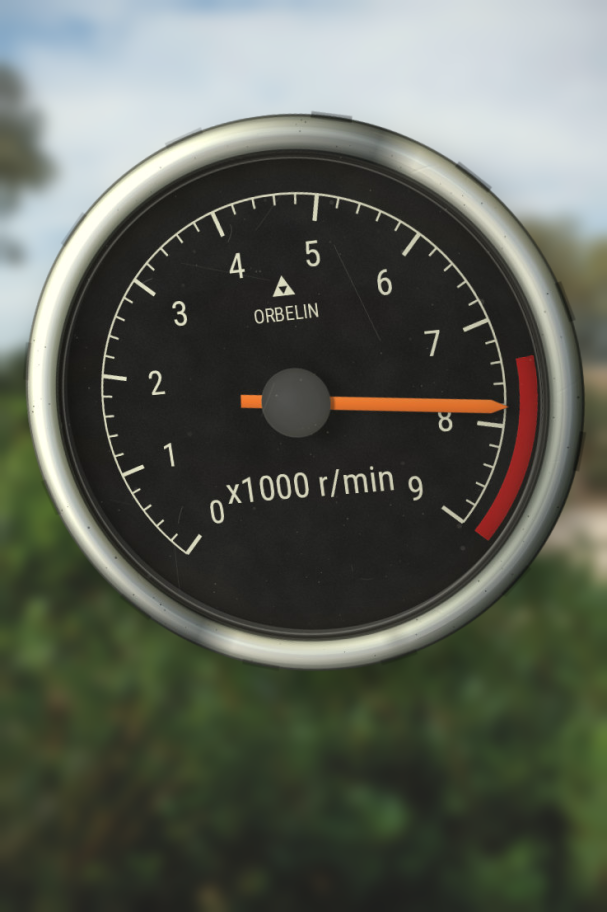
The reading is **7800** rpm
